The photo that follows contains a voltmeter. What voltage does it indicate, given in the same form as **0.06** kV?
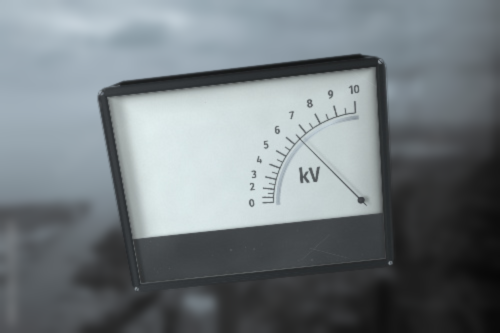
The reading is **6.5** kV
